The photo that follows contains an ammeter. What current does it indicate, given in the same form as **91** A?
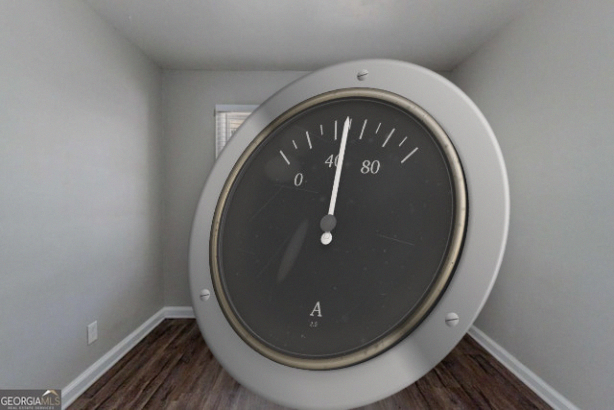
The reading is **50** A
